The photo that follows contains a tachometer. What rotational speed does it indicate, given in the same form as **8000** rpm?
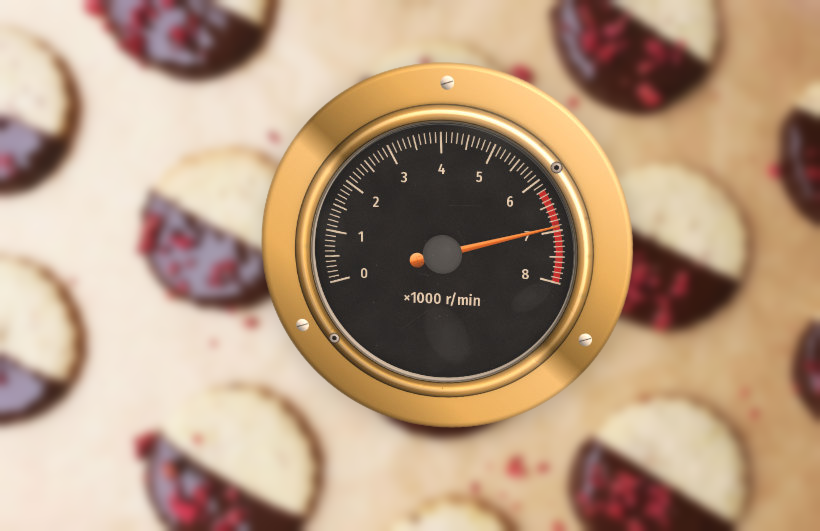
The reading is **6900** rpm
